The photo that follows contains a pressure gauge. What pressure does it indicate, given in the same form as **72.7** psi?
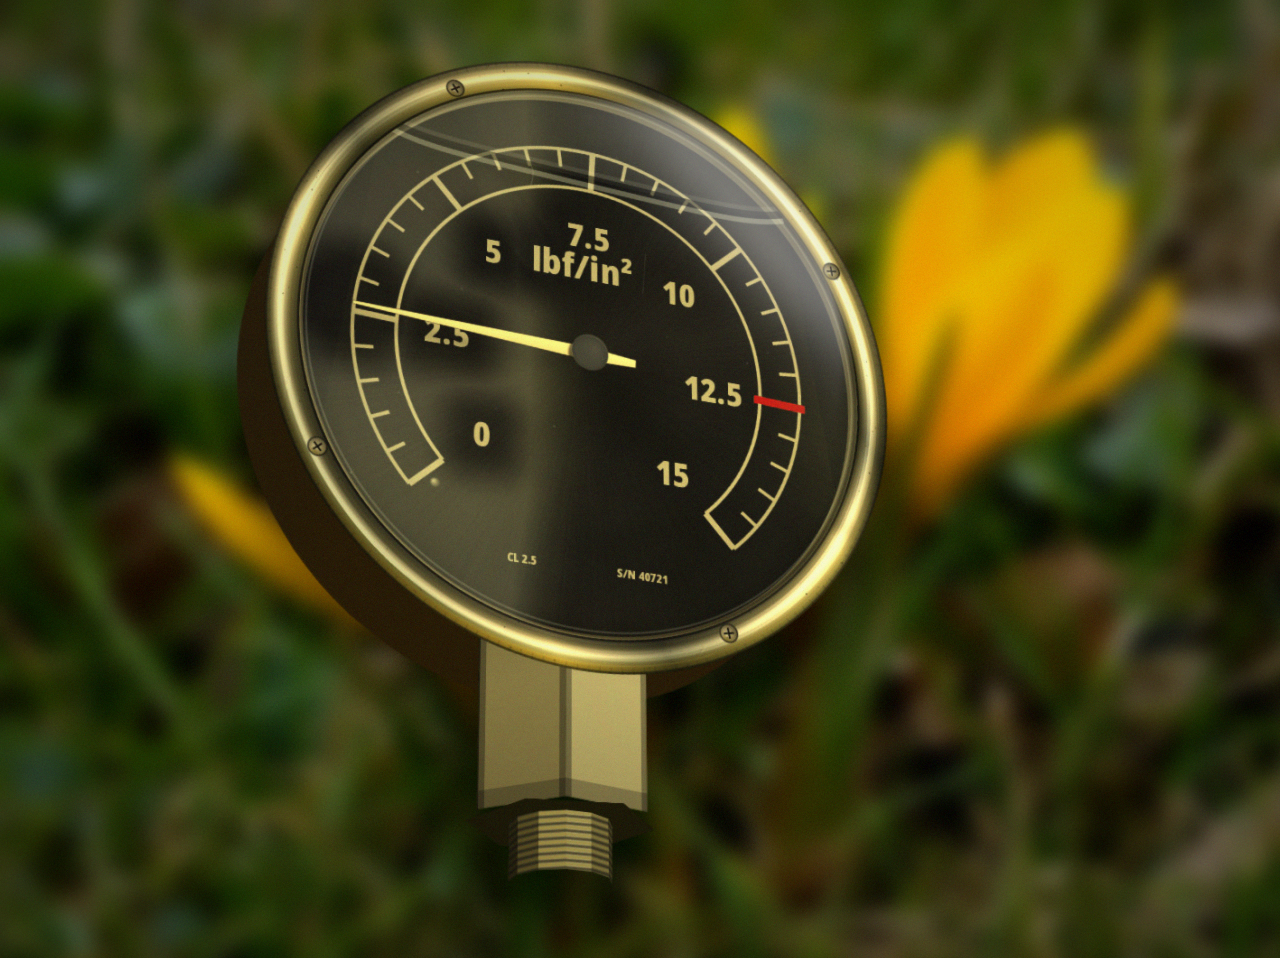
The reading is **2.5** psi
